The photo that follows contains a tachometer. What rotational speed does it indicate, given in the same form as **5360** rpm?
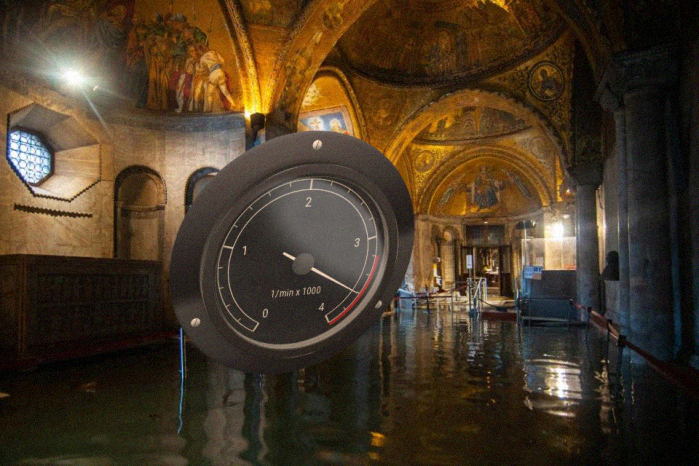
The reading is **3600** rpm
